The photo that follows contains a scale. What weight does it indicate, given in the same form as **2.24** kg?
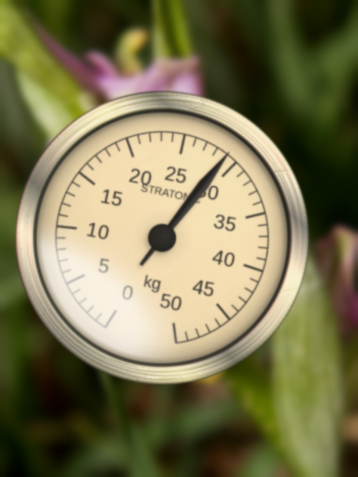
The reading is **29** kg
